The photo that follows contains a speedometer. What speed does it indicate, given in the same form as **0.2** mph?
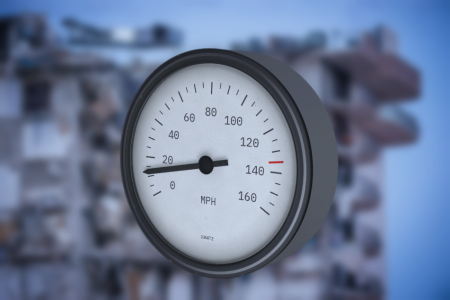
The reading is **12.5** mph
